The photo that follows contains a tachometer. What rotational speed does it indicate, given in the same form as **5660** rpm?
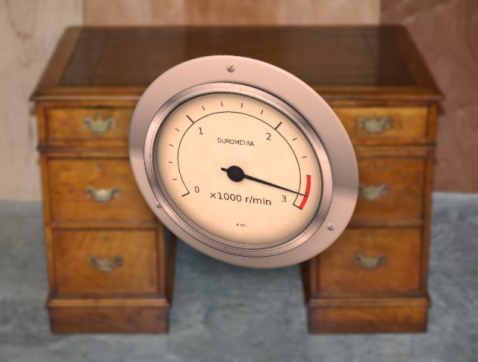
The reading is **2800** rpm
